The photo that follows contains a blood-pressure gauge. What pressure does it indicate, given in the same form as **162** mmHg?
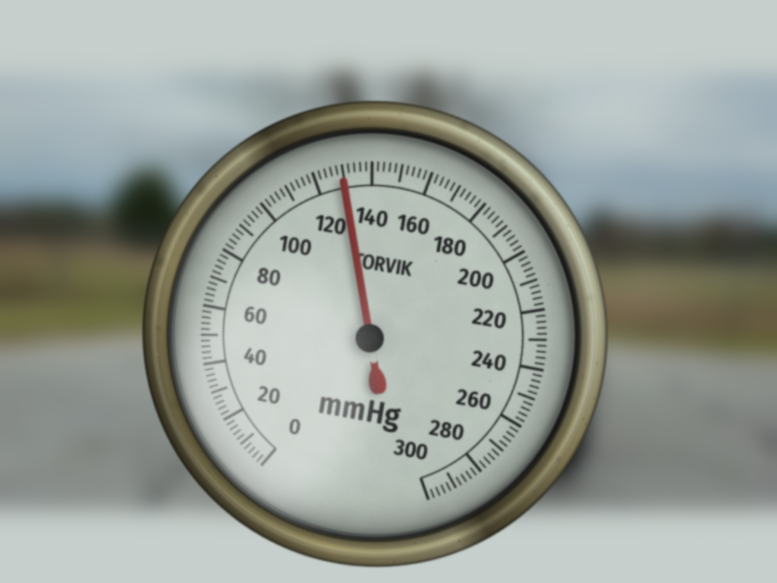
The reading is **130** mmHg
